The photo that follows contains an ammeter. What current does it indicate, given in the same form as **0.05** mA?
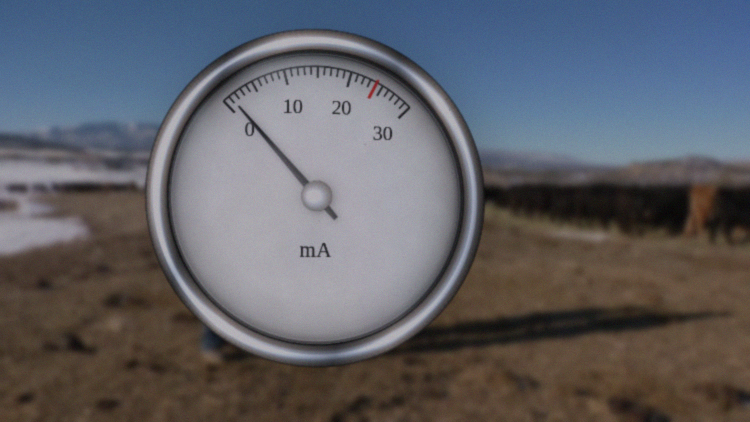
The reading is **1** mA
